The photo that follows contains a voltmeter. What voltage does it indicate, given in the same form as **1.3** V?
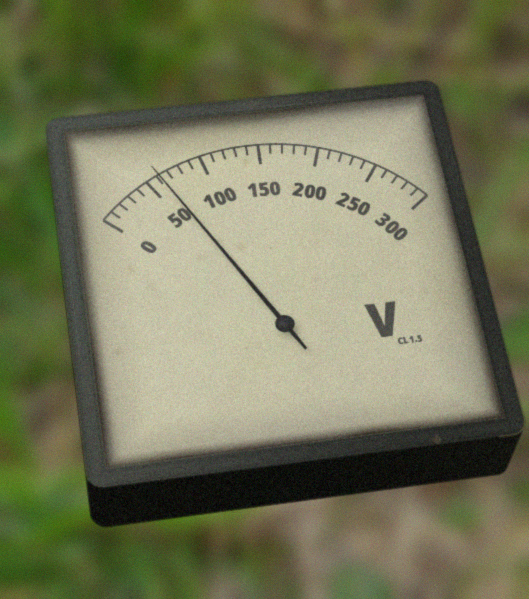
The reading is **60** V
